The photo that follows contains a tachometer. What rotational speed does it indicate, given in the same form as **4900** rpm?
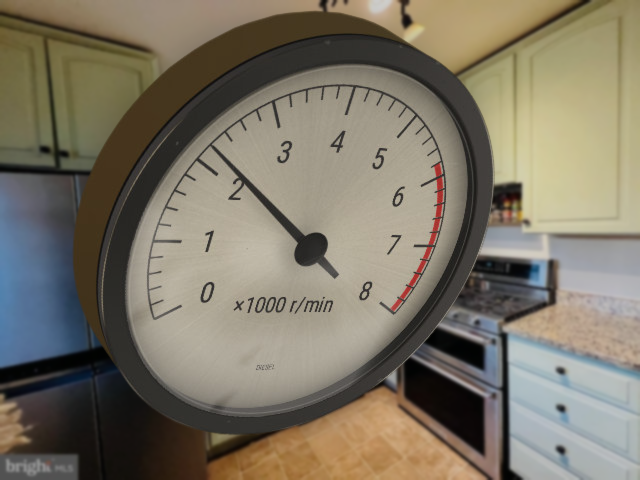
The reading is **2200** rpm
